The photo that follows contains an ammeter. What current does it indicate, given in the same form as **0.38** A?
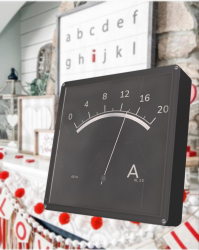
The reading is **14** A
